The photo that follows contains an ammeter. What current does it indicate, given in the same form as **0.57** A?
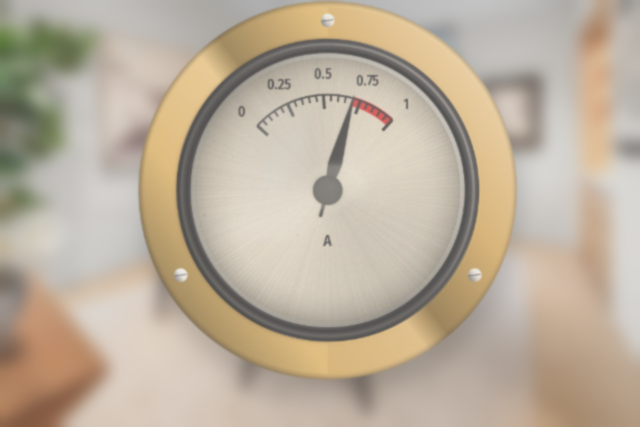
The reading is **0.7** A
